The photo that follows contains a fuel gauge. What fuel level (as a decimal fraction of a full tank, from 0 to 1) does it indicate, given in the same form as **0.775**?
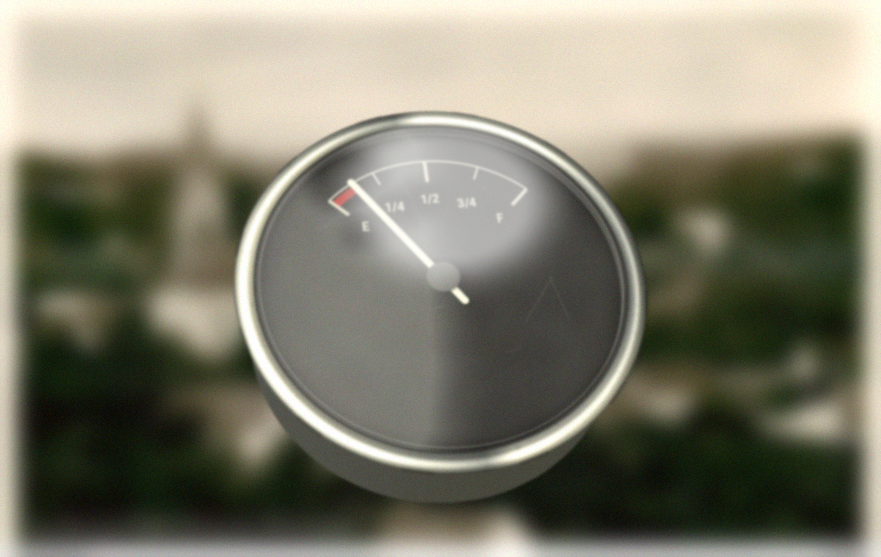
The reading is **0.125**
